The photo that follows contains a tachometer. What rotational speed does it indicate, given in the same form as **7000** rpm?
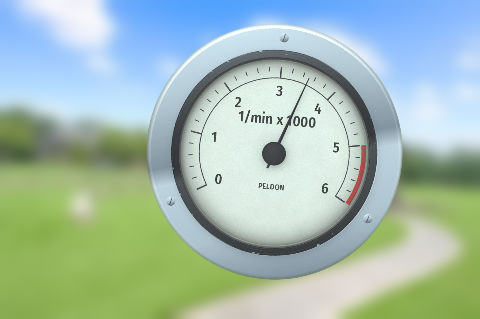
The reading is **3500** rpm
